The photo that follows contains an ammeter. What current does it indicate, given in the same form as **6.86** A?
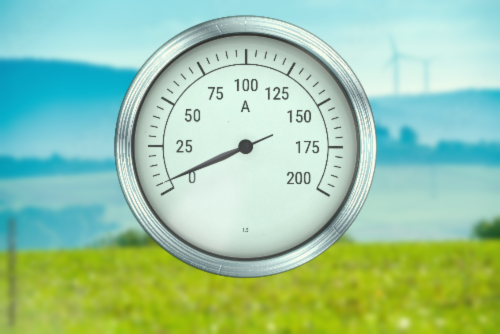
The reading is **5** A
